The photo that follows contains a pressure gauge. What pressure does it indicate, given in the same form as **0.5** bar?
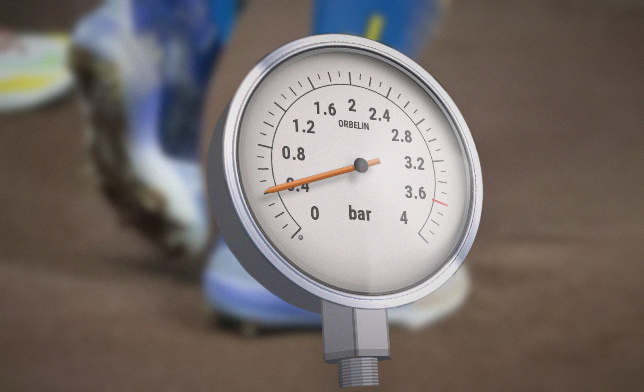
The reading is **0.4** bar
